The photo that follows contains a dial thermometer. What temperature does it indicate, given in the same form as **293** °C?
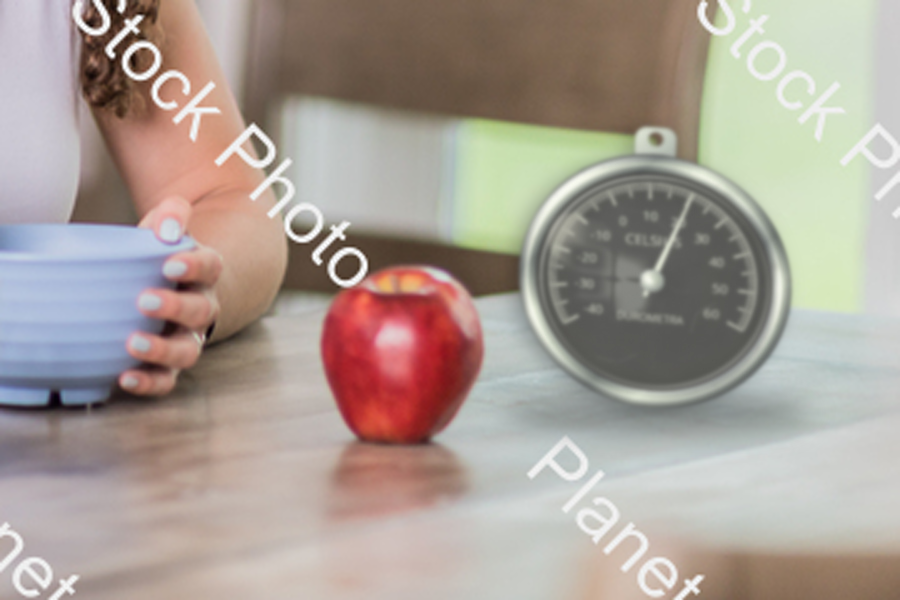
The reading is **20** °C
